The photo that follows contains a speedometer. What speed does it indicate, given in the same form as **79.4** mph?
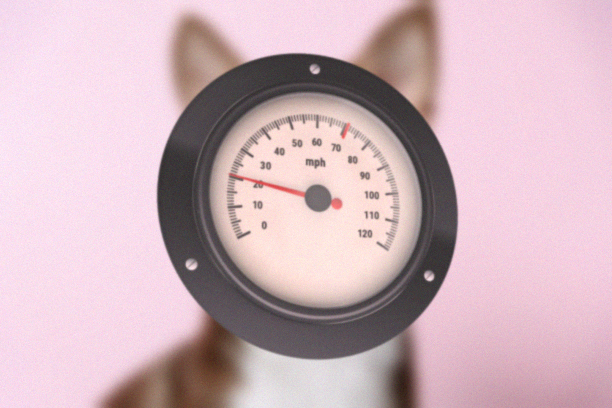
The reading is **20** mph
